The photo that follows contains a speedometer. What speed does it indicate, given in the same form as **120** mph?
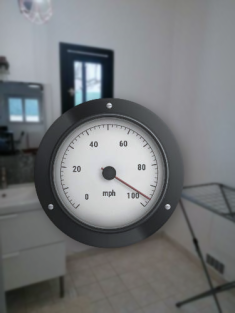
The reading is **96** mph
